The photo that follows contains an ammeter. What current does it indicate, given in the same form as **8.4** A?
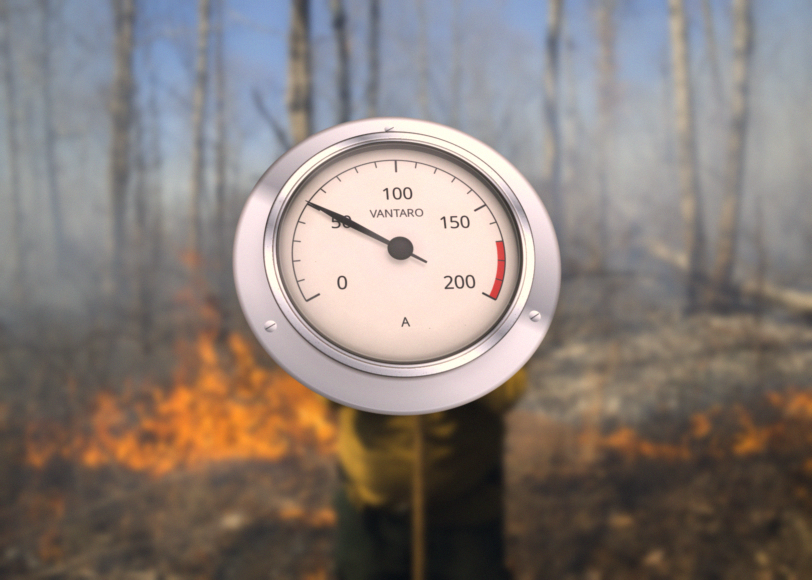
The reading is **50** A
